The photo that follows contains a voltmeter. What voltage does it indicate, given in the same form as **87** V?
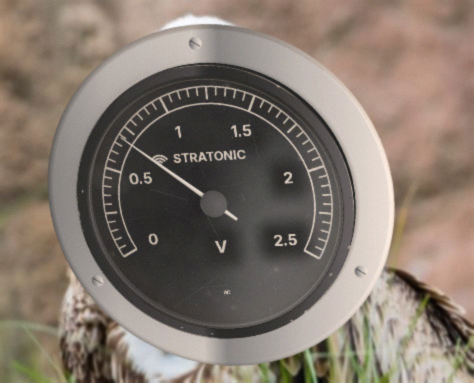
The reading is **0.7** V
